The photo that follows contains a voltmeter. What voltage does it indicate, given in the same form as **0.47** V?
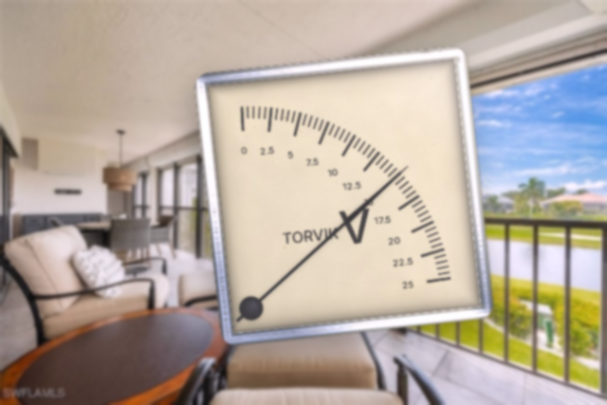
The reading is **15** V
